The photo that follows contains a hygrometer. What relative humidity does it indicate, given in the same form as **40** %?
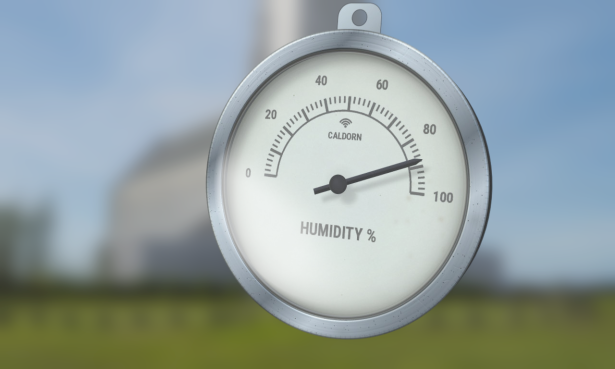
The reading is **88** %
